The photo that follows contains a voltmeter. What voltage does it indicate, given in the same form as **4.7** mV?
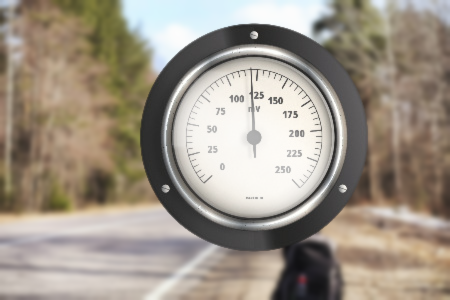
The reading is **120** mV
